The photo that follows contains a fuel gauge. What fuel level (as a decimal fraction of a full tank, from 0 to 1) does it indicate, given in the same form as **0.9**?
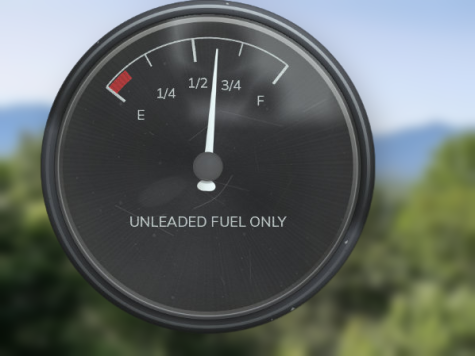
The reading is **0.625**
